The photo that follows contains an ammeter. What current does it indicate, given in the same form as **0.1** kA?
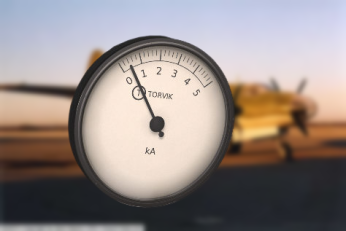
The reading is **0.4** kA
